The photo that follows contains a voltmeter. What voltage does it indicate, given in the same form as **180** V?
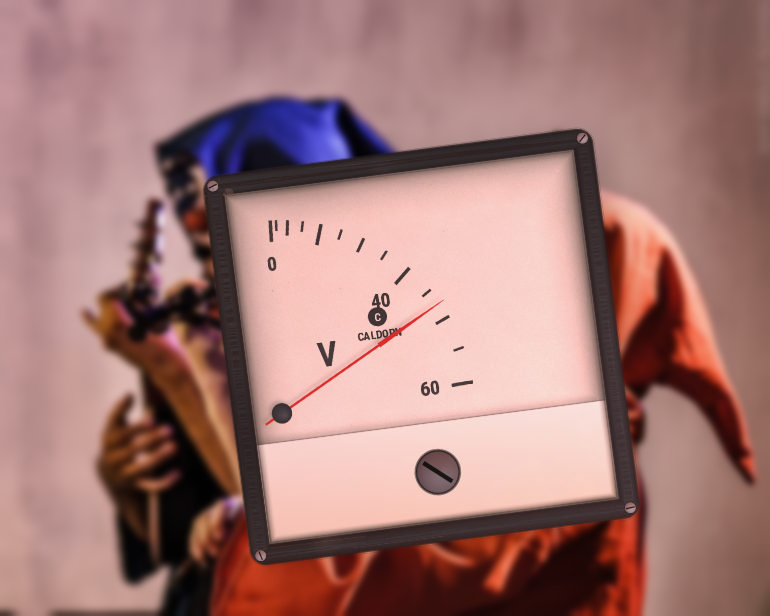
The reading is **47.5** V
